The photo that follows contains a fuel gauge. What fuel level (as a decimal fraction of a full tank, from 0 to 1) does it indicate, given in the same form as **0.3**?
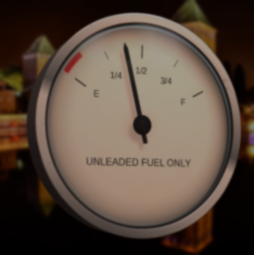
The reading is **0.375**
